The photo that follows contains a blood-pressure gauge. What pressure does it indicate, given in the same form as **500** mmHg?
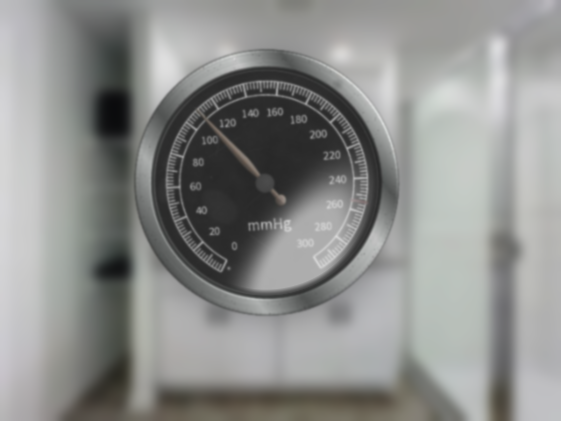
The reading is **110** mmHg
